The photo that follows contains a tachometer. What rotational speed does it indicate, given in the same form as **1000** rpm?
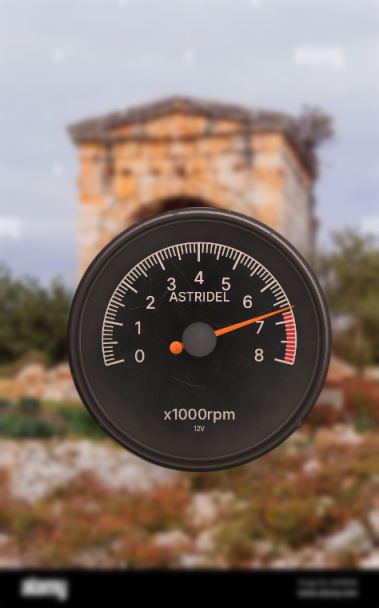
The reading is **6700** rpm
